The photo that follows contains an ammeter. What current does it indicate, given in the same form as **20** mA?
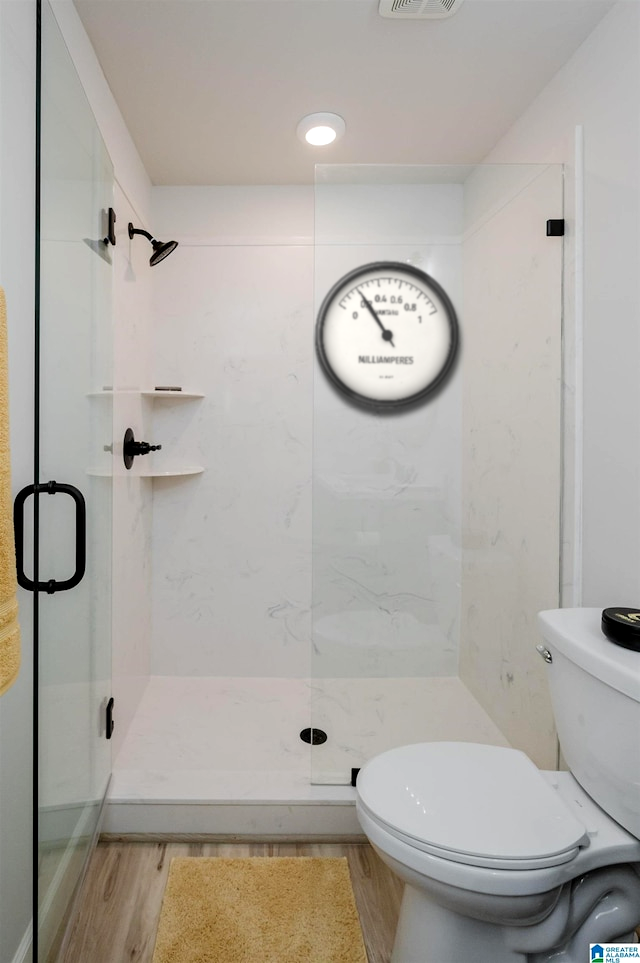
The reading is **0.2** mA
